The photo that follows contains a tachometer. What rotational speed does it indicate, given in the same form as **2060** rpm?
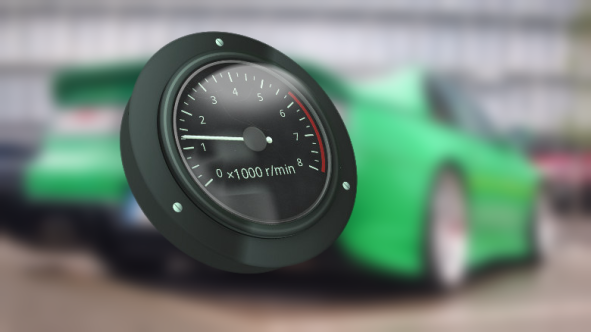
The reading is **1250** rpm
